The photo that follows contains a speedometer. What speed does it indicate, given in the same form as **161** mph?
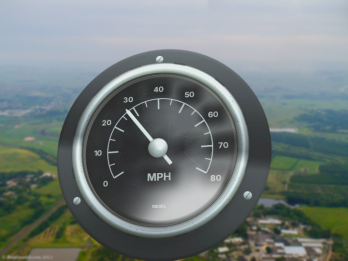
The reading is **27.5** mph
